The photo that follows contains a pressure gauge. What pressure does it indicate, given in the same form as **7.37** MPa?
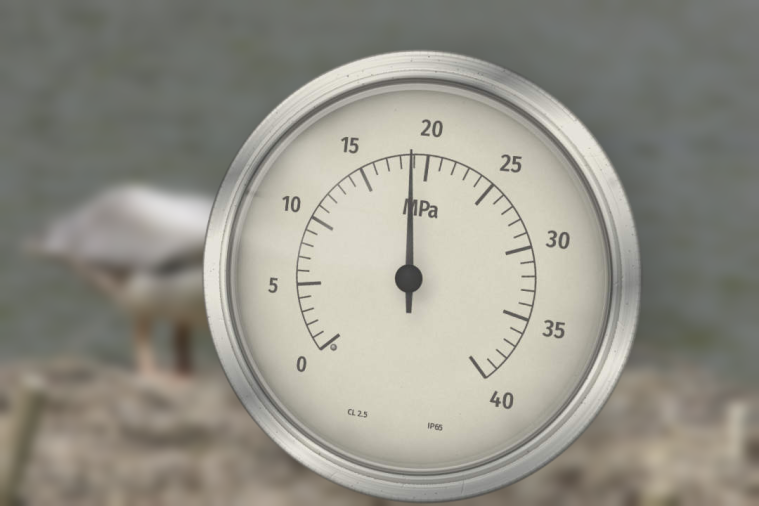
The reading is **19** MPa
